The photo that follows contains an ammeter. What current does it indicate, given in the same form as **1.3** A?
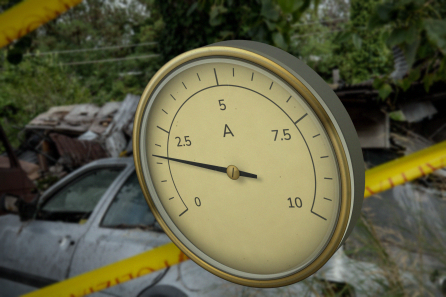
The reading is **1.75** A
